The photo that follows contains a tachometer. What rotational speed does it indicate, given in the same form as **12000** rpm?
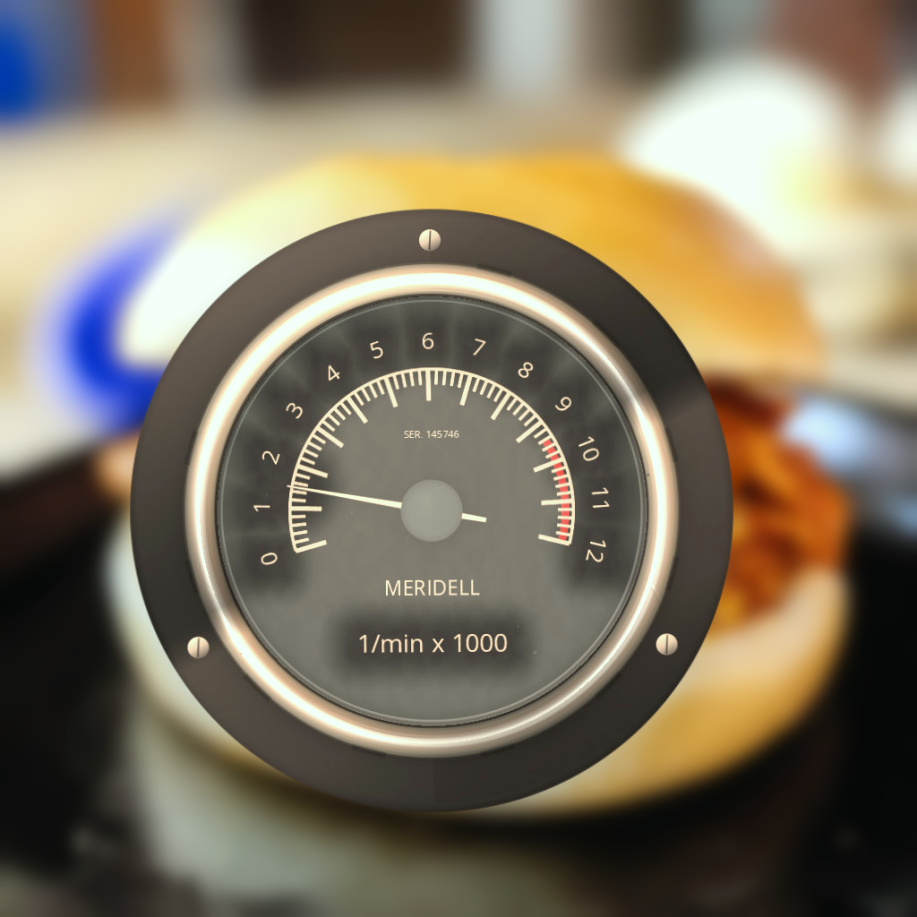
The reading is **1500** rpm
